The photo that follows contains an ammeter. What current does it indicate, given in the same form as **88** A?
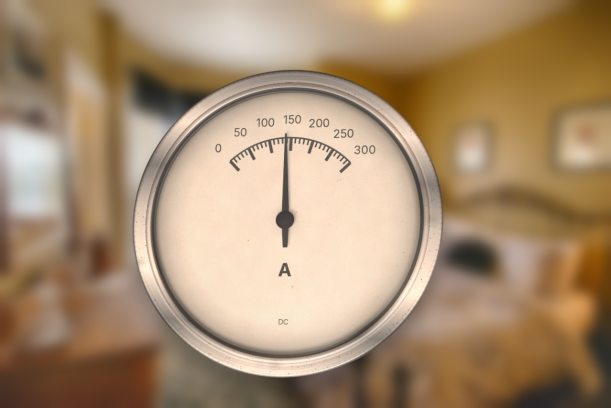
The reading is **140** A
